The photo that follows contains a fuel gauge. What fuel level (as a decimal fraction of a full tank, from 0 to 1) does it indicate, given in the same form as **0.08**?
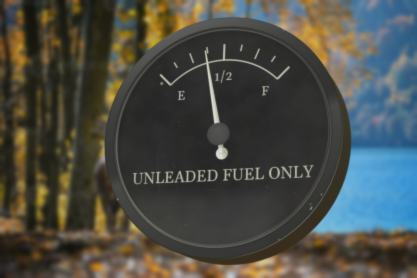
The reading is **0.375**
